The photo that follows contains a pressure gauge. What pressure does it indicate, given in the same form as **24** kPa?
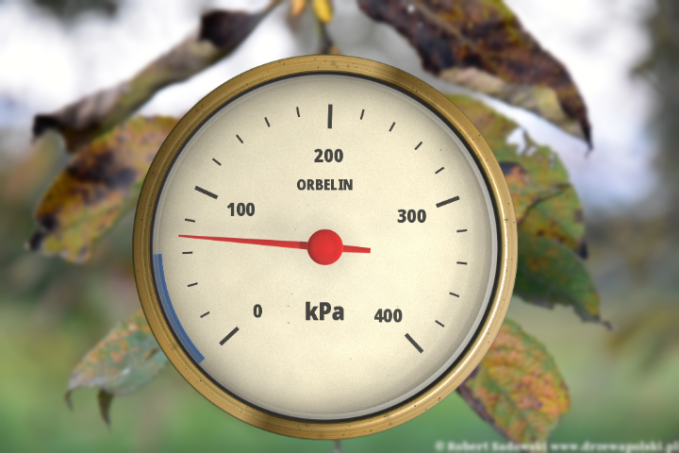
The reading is **70** kPa
